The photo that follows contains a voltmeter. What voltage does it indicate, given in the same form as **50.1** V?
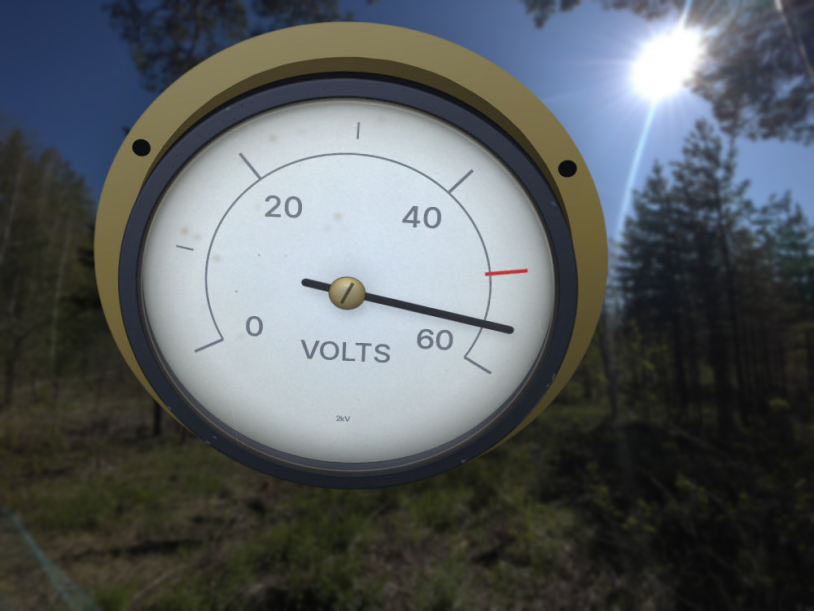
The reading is **55** V
